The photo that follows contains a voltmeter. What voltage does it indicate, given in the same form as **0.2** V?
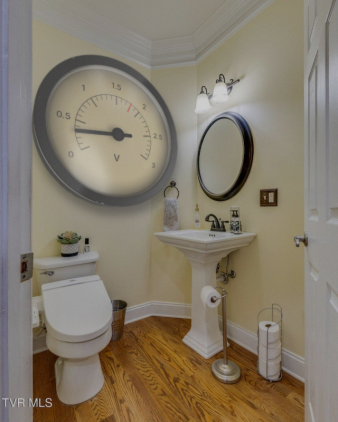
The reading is **0.3** V
